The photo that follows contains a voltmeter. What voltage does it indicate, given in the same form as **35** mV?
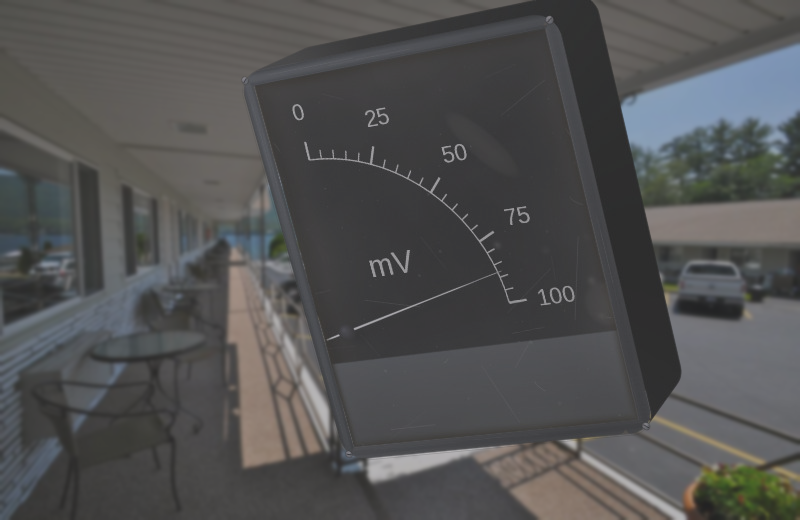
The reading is **87.5** mV
